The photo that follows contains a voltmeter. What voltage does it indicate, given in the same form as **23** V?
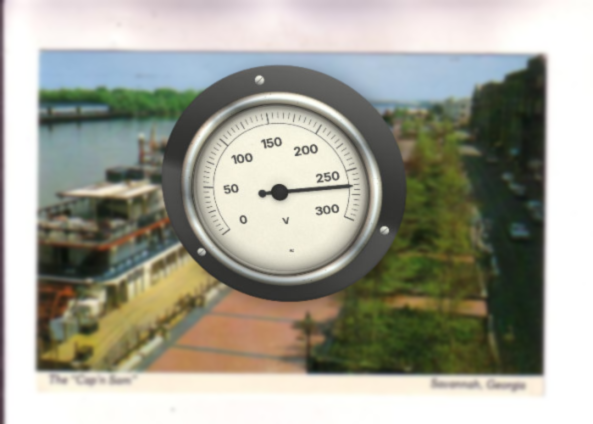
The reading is **265** V
